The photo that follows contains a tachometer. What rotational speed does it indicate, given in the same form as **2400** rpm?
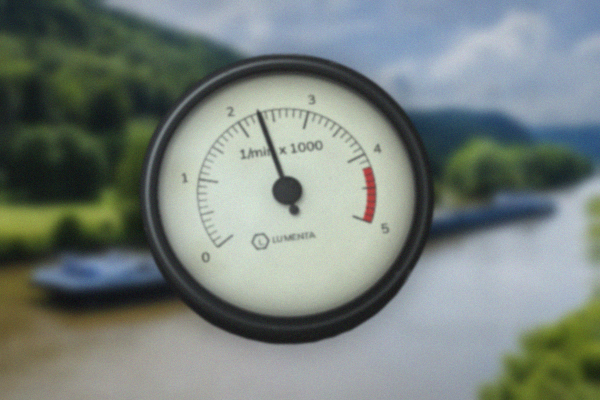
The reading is **2300** rpm
